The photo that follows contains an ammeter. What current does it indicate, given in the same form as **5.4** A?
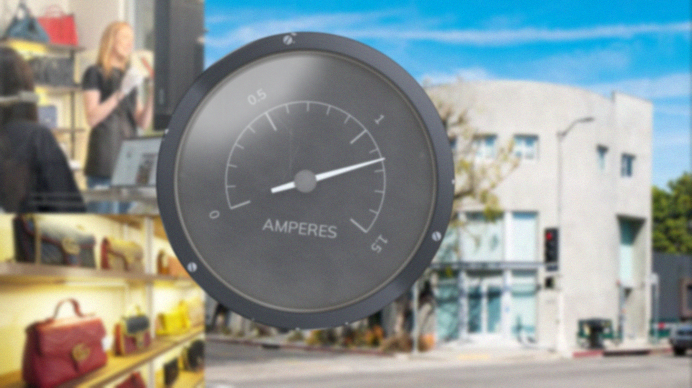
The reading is **1.15** A
